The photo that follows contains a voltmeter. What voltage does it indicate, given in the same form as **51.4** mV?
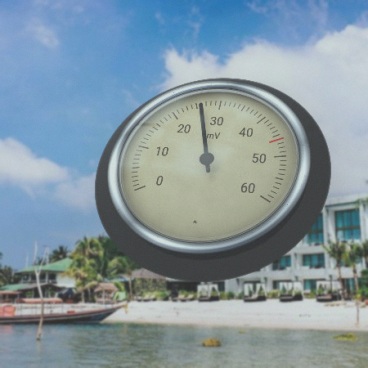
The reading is **26** mV
